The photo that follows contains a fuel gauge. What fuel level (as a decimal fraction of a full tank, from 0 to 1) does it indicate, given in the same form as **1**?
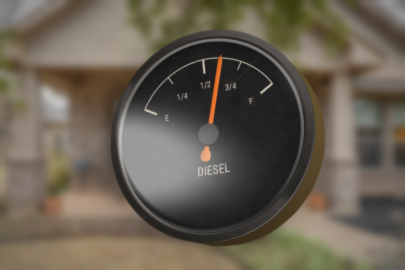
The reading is **0.625**
